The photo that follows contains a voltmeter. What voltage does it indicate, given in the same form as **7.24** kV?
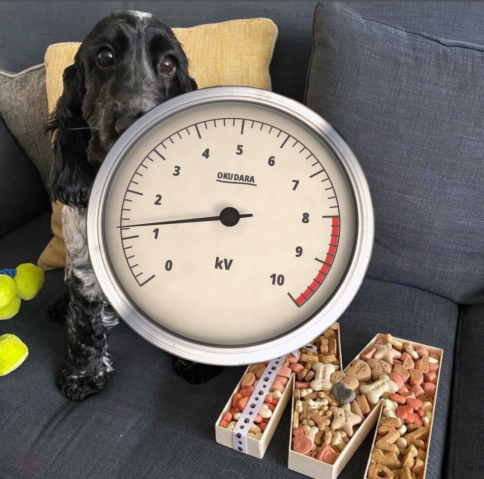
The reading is **1.2** kV
